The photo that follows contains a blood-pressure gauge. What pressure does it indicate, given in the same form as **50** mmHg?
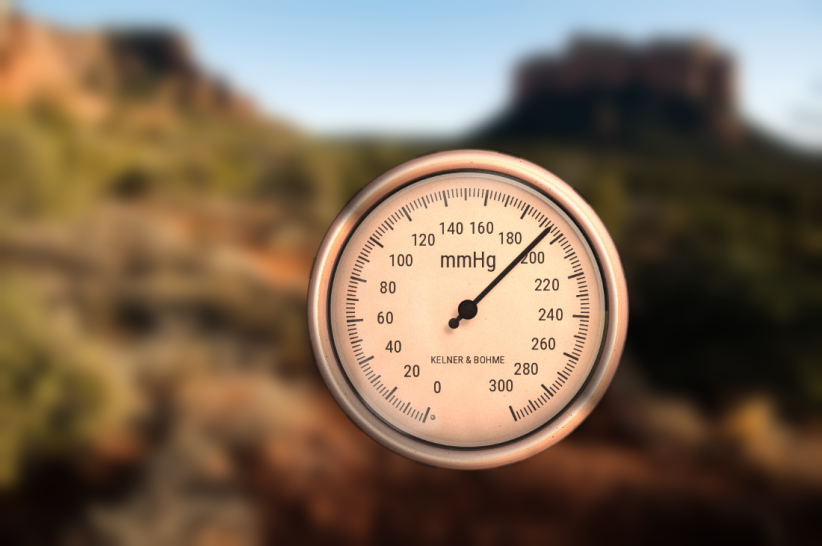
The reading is **194** mmHg
